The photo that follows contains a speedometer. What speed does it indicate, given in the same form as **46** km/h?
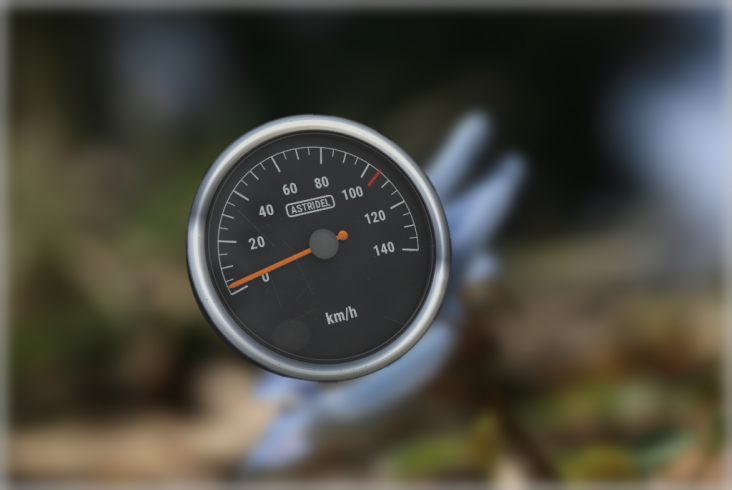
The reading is **2.5** km/h
